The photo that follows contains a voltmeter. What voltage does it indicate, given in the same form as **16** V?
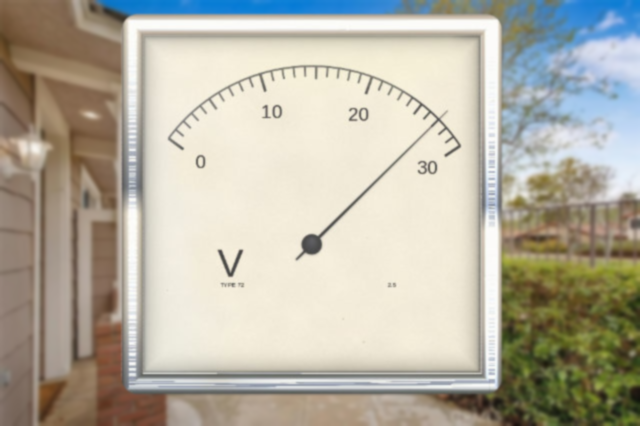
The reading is **27** V
